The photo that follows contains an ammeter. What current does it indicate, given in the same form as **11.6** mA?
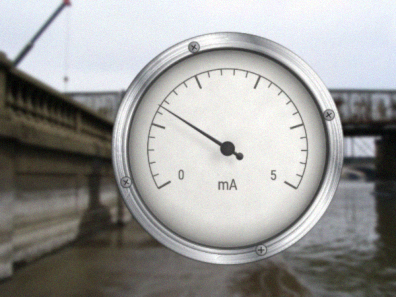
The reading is **1.3** mA
